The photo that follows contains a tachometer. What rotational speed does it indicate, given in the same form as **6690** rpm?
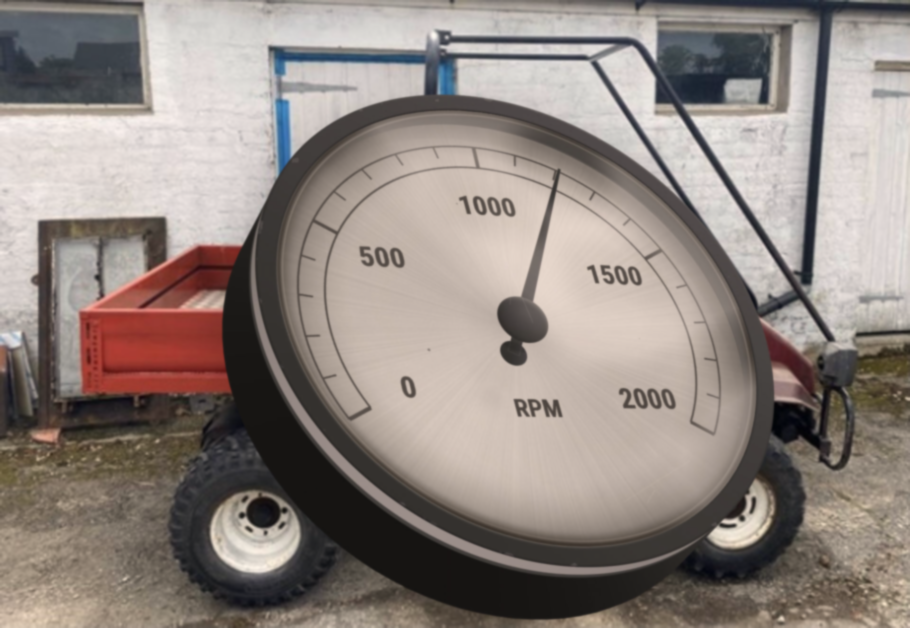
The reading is **1200** rpm
